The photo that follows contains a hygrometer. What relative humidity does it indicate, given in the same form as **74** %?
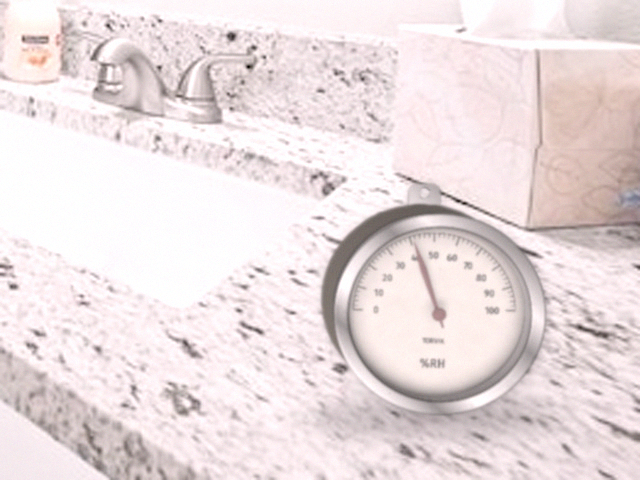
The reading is **40** %
